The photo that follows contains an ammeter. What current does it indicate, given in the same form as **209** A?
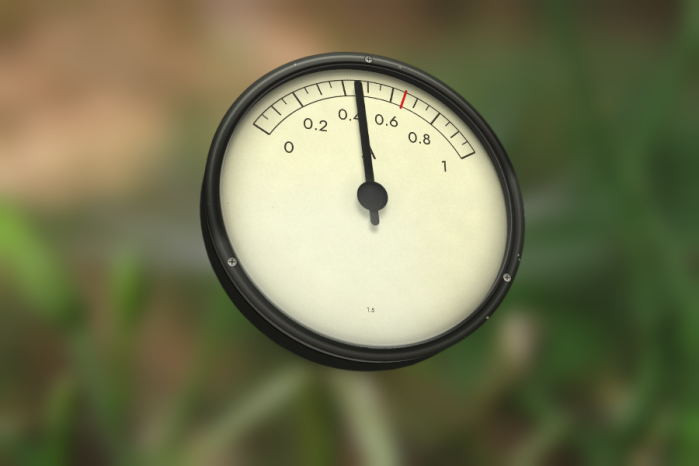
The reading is **0.45** A
